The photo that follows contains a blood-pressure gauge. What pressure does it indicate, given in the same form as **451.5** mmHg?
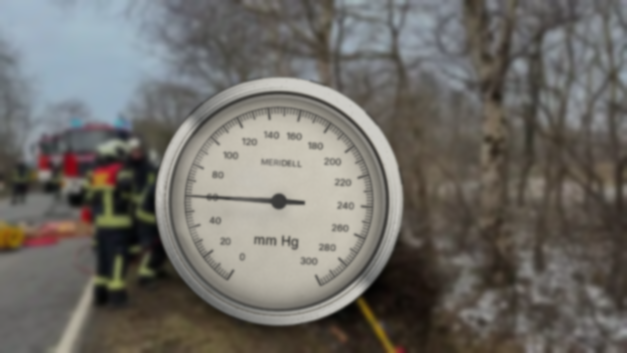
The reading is **60** mmHg
